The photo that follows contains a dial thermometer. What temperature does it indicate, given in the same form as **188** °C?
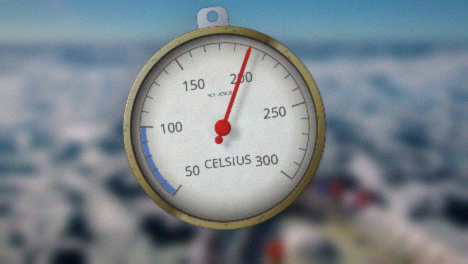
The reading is **200** °C
